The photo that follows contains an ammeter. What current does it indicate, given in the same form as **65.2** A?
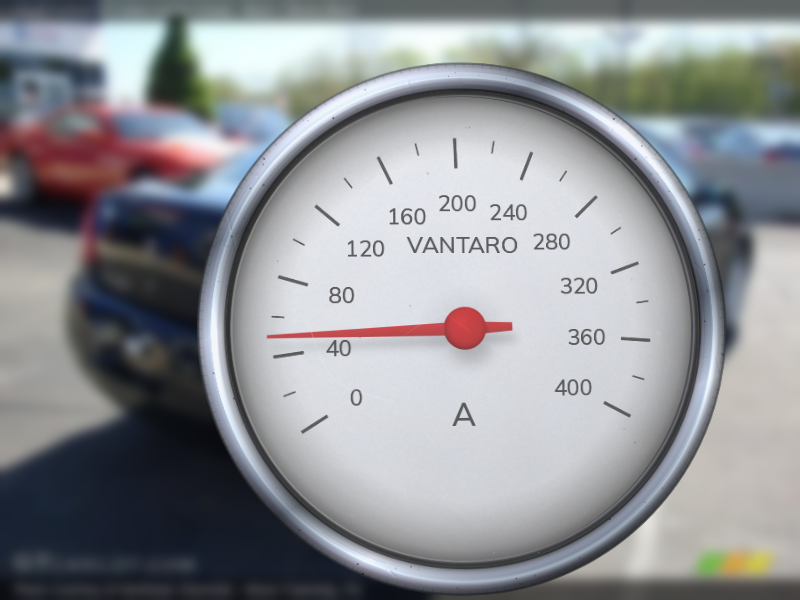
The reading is **50** A
